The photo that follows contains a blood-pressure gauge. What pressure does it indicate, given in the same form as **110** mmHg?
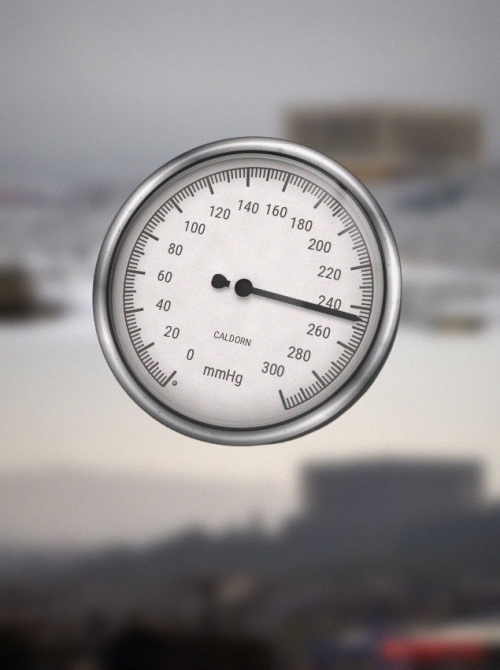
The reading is **246** mmHg
